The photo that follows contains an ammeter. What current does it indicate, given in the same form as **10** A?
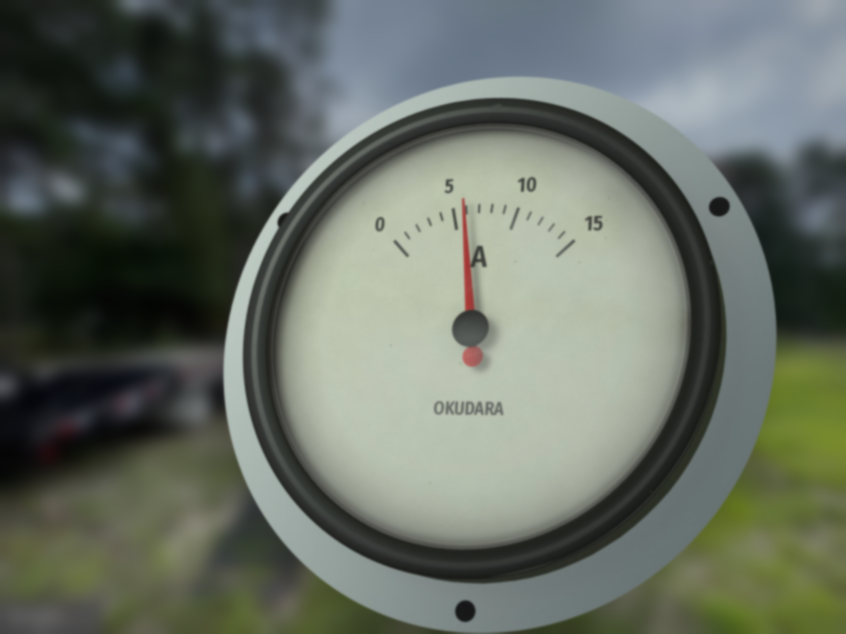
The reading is **6** A
